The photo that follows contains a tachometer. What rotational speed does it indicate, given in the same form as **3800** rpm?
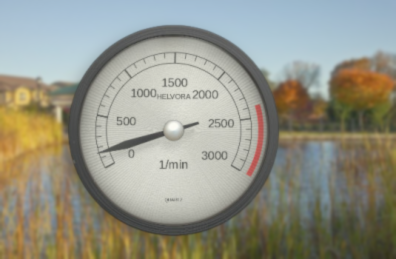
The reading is **150** rpm
